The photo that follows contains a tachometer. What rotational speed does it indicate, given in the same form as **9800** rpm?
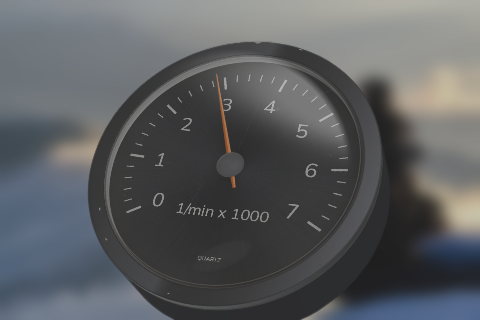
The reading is **2900** rpm
